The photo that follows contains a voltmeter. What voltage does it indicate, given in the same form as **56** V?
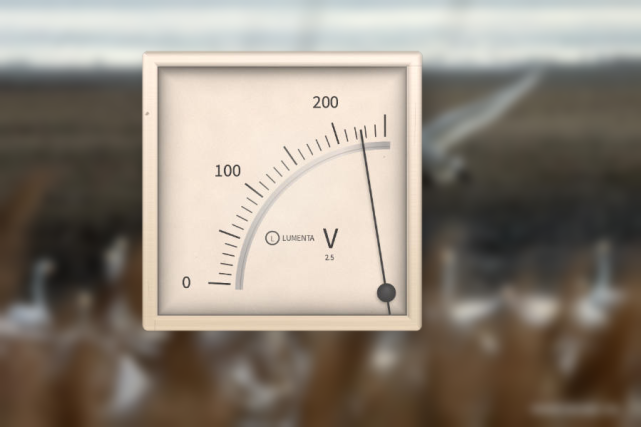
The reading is **225** V
